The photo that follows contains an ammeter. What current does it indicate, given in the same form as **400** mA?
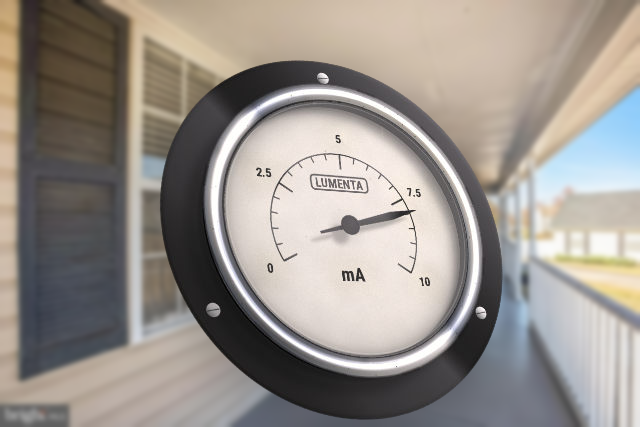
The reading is **8** mA
